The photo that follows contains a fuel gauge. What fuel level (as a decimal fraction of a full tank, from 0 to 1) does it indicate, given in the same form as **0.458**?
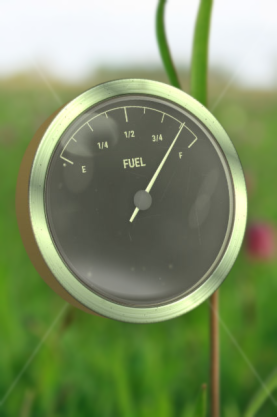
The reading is **0.875**
